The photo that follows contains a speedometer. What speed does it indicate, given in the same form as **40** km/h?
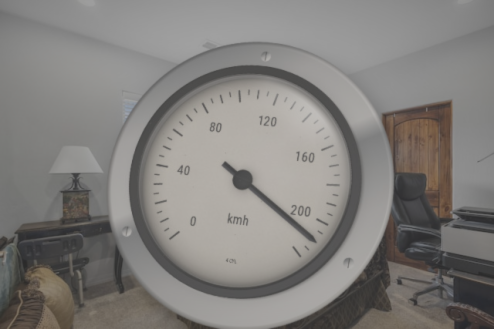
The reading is **210** km/h
